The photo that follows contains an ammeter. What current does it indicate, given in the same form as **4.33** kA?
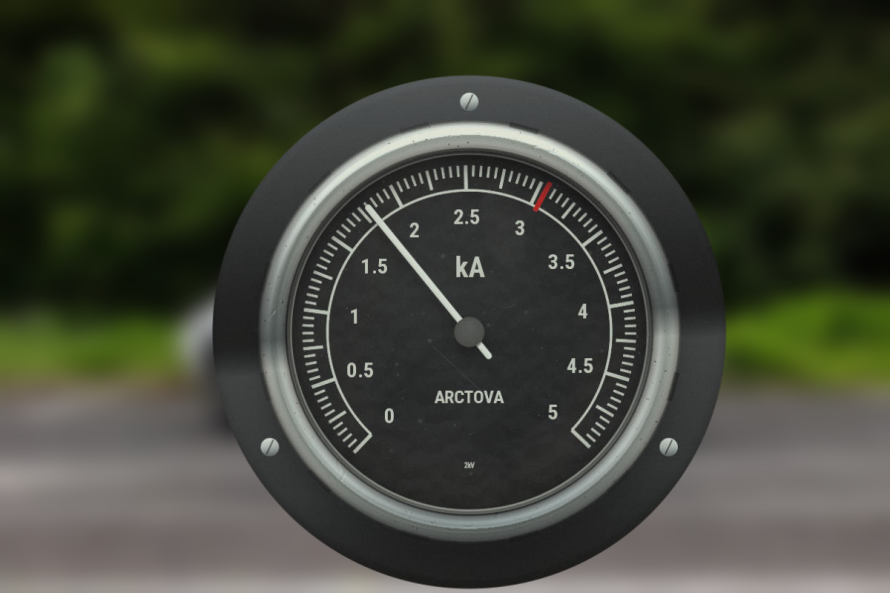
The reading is **1.8** kA
